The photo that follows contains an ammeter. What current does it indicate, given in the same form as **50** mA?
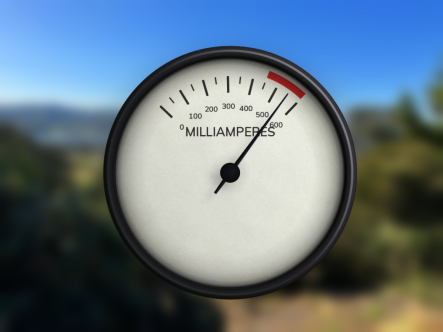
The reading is **550** mA
